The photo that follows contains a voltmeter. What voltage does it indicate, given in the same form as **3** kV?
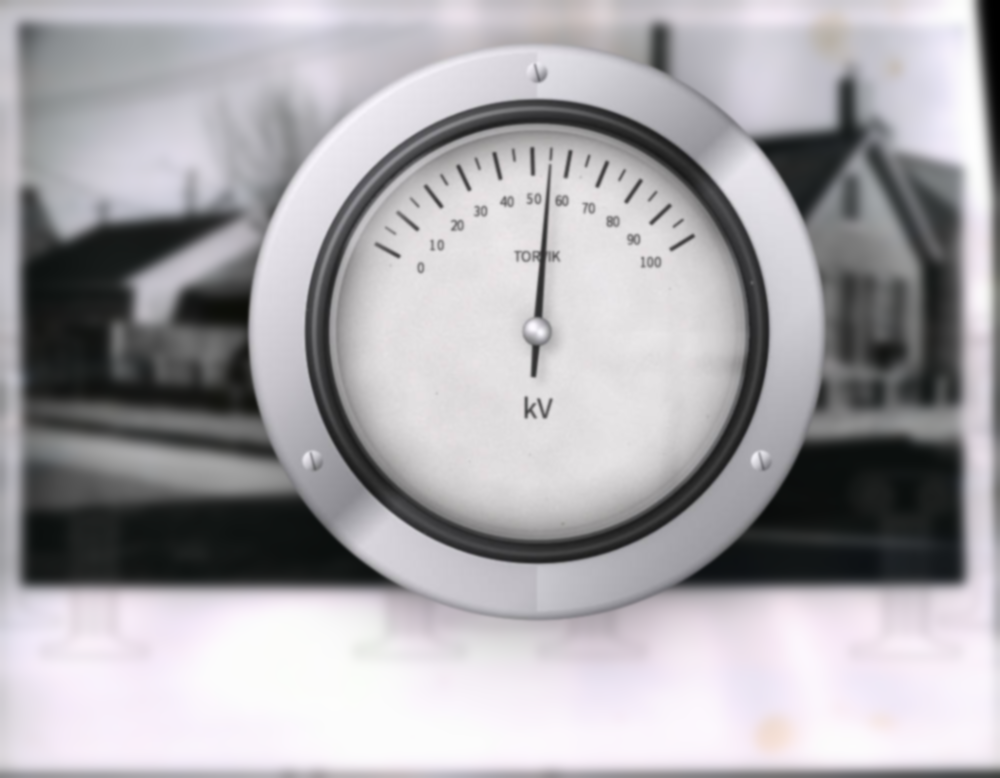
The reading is **55** kV
